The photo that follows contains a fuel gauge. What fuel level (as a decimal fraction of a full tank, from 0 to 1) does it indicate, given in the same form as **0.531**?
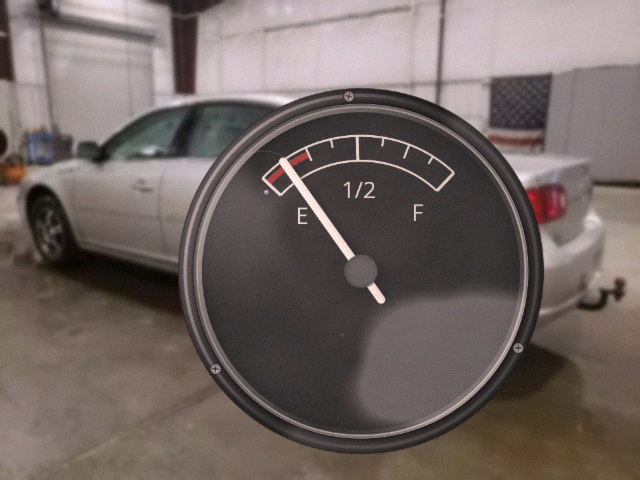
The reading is **0.125**
